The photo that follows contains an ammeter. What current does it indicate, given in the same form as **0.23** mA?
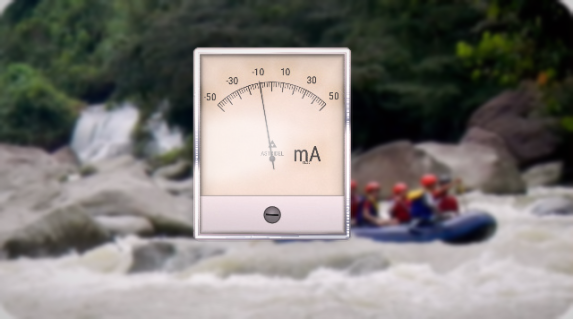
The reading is **-10** mA
